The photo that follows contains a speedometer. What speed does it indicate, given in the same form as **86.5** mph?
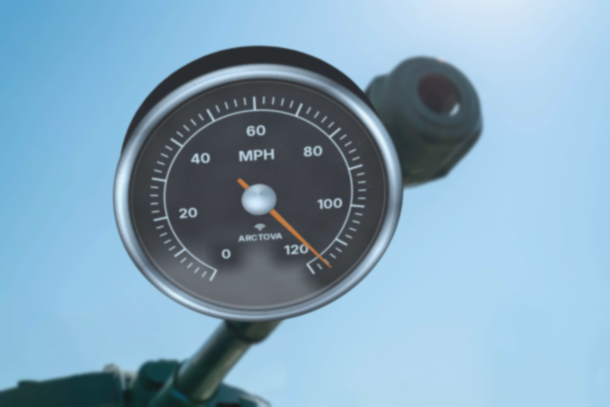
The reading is **116** mph
